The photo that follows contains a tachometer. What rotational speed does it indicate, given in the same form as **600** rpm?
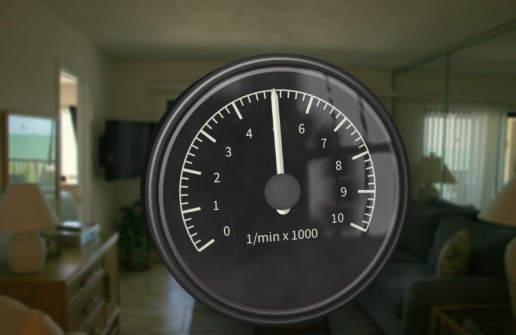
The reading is **5000** rpm
